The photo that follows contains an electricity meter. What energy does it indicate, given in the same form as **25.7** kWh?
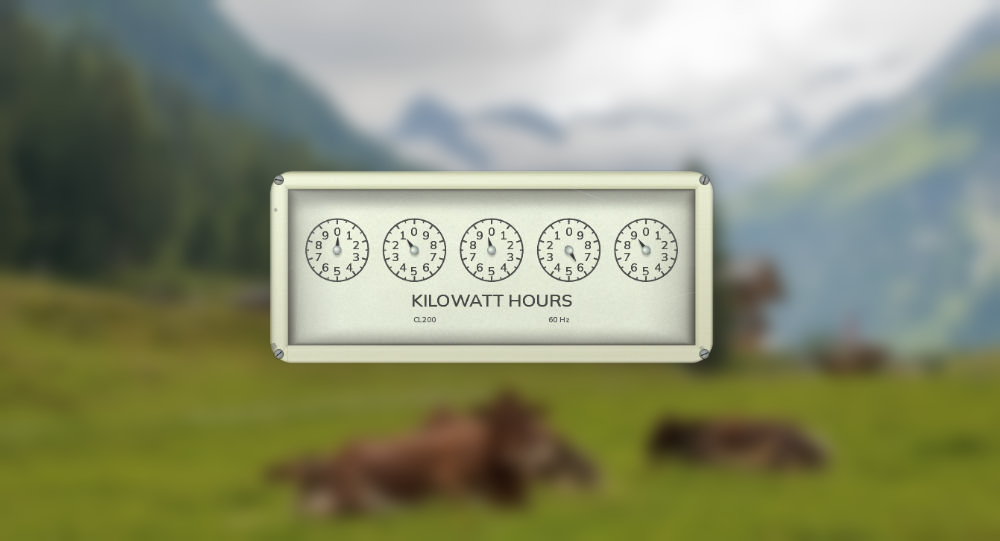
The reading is **959** kWh
